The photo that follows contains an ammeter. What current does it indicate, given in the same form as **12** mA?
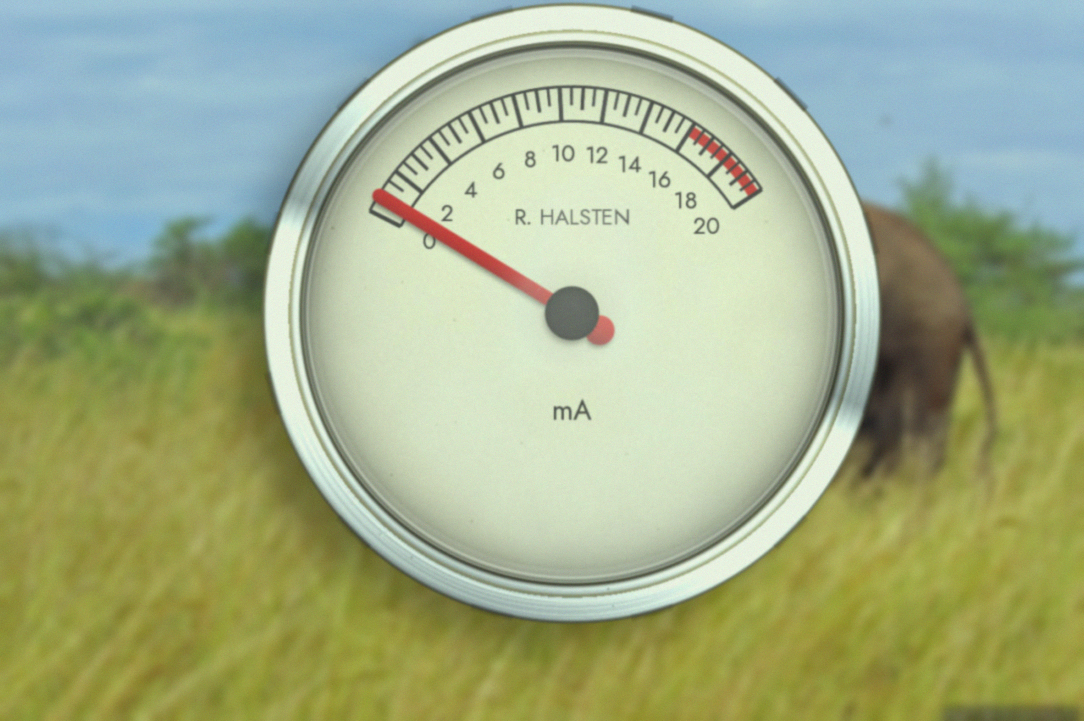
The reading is **0.75** mA
